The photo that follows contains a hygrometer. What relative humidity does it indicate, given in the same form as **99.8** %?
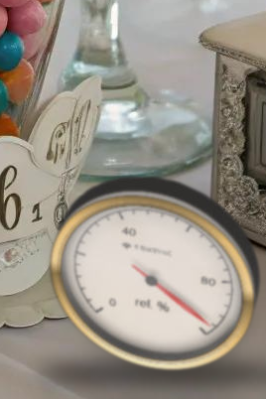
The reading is **96** %
